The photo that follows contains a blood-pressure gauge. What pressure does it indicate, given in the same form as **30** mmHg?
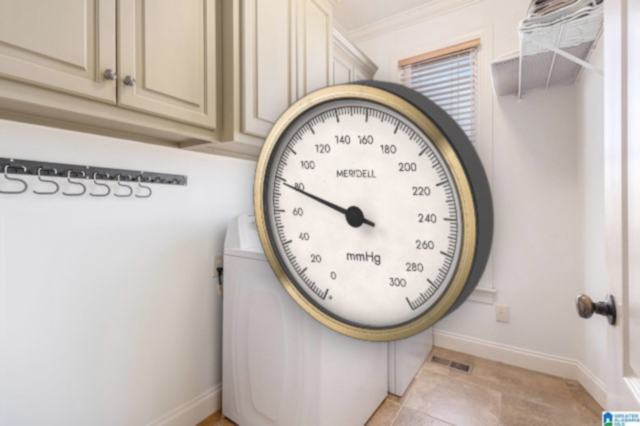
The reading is **80** mmHg
